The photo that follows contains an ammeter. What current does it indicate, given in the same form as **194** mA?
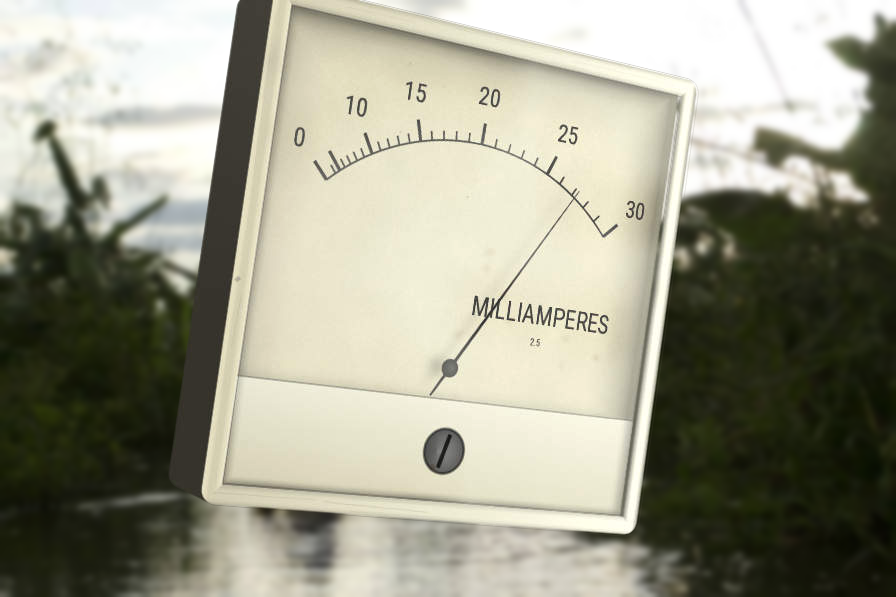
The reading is **27** mA
